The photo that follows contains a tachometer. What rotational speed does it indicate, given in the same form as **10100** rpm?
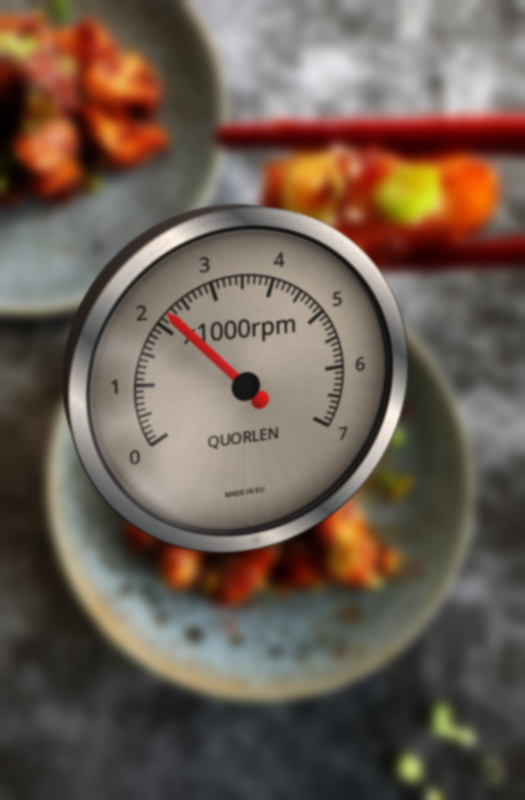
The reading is **2200** rpm
